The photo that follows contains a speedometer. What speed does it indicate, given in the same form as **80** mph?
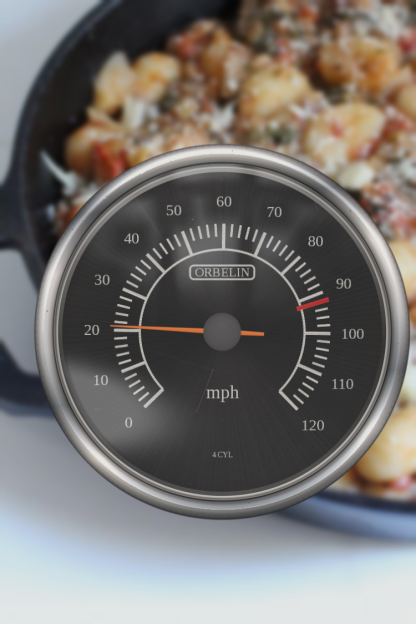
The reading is **21** mph
